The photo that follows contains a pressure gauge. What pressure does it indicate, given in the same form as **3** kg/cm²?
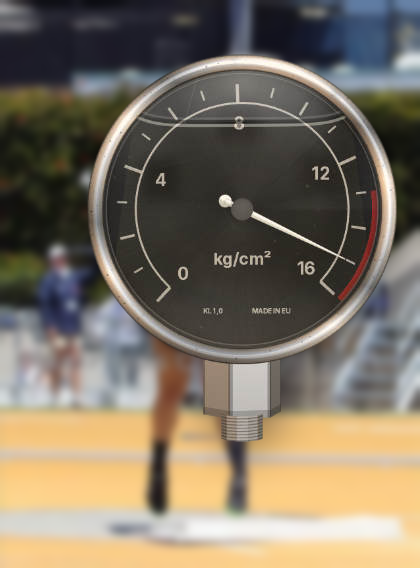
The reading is **15** kg/cm²
